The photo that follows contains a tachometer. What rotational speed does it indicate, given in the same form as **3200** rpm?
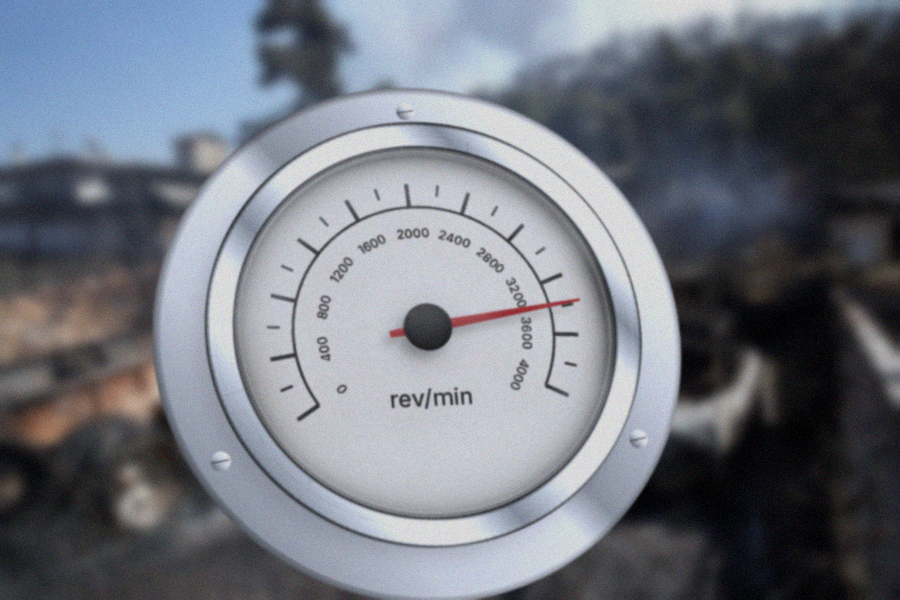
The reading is **3400** rpm
